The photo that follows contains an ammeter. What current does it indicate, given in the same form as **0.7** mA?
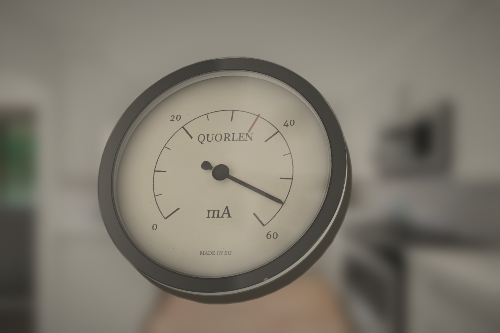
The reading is **55** mA
